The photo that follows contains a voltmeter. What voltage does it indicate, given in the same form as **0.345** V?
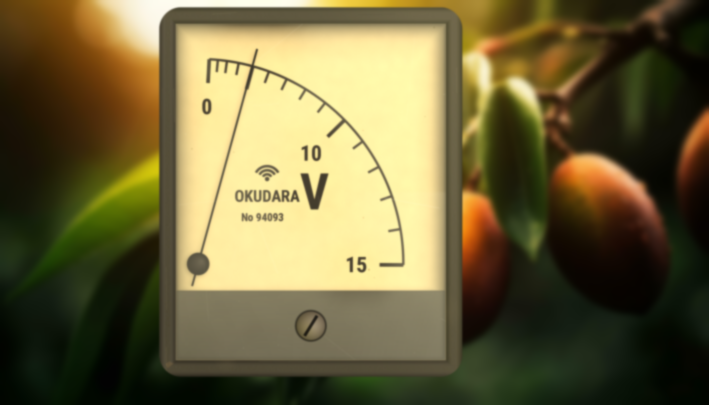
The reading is **5** V
